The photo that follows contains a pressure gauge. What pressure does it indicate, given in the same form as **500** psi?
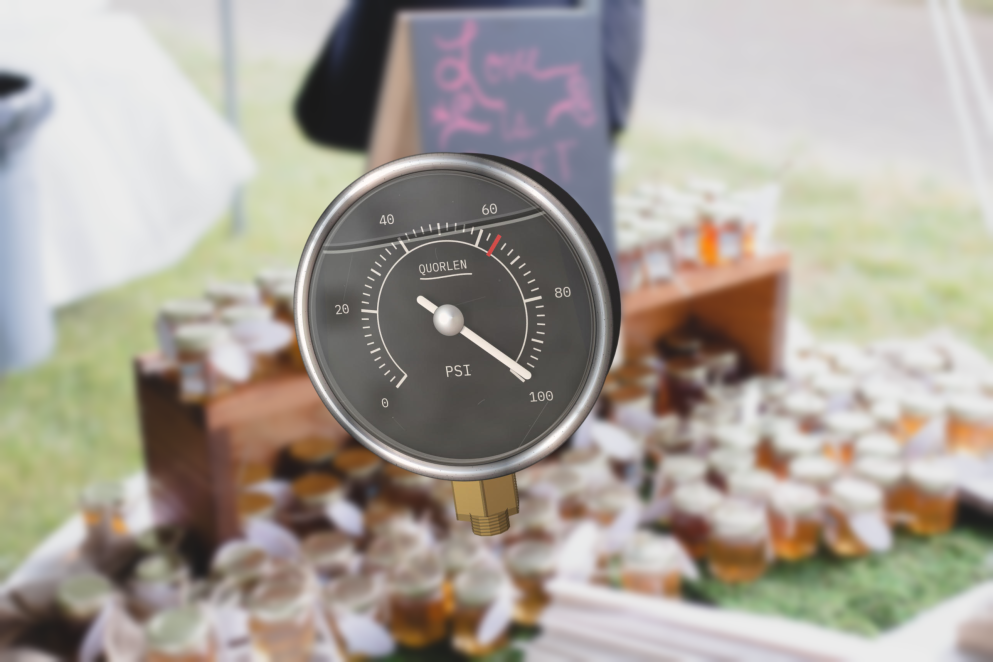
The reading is **98** psi
